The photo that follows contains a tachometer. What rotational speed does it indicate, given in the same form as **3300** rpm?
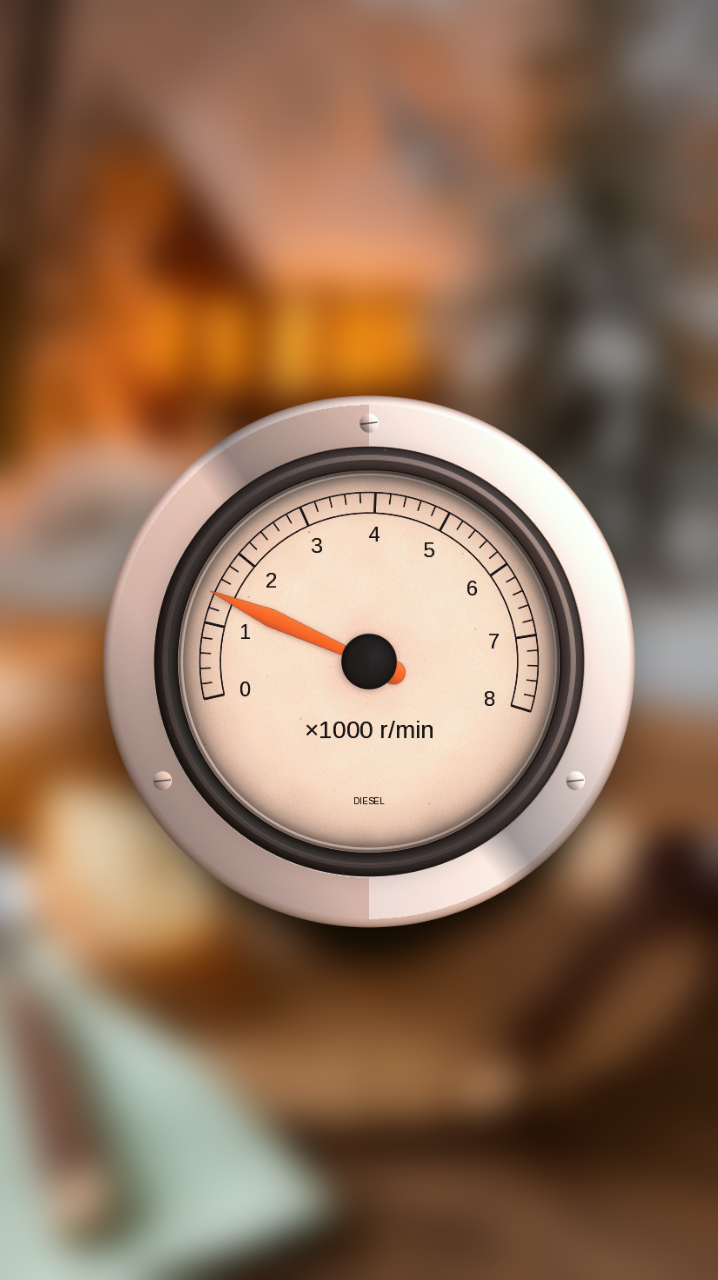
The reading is **1400** rpm
